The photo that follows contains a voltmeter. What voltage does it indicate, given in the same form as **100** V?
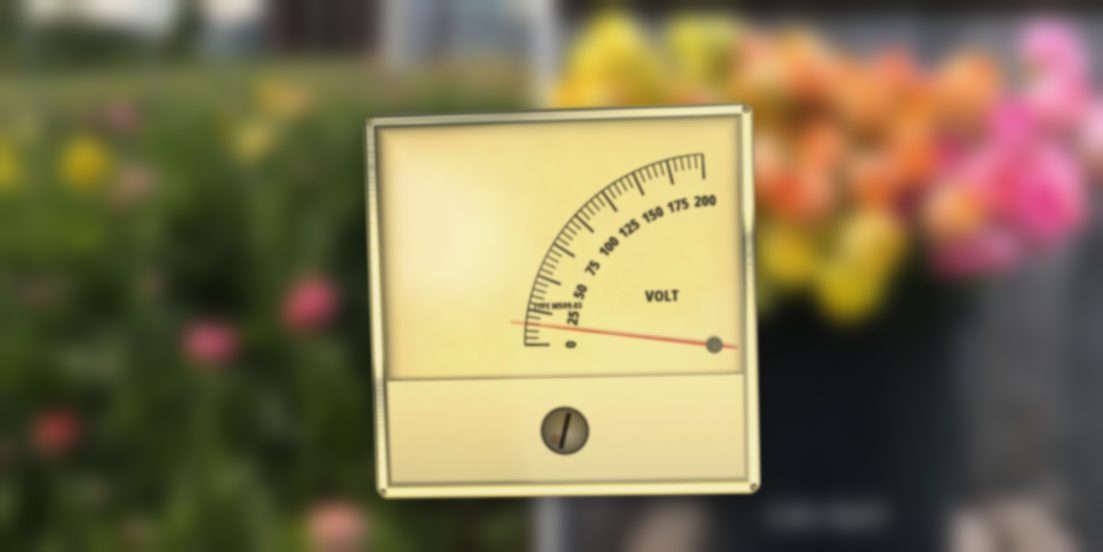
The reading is **15** V
